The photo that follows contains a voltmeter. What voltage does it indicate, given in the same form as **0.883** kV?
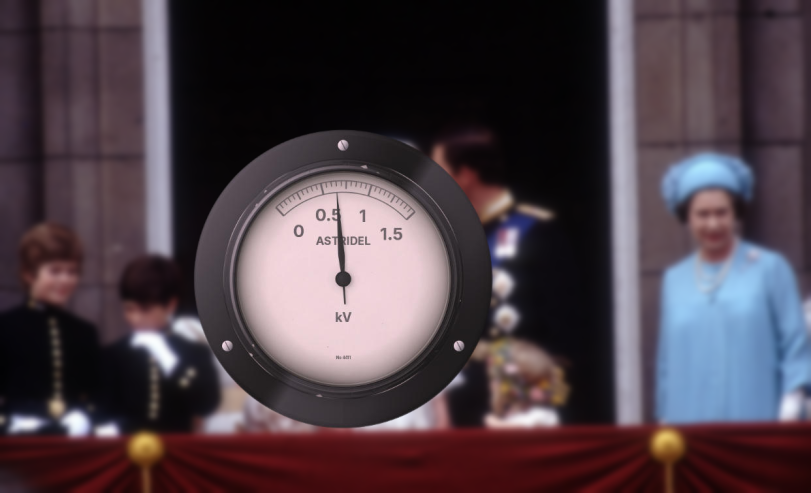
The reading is **0.65** kV
